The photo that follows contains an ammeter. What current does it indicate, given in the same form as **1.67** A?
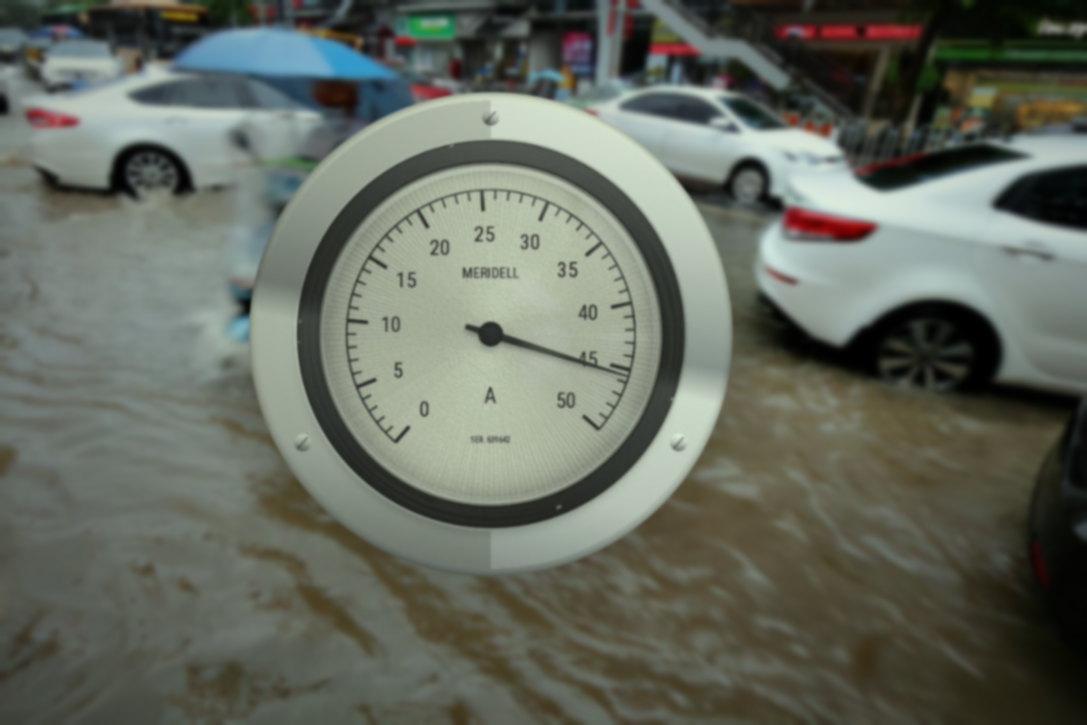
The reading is **45.5** A
